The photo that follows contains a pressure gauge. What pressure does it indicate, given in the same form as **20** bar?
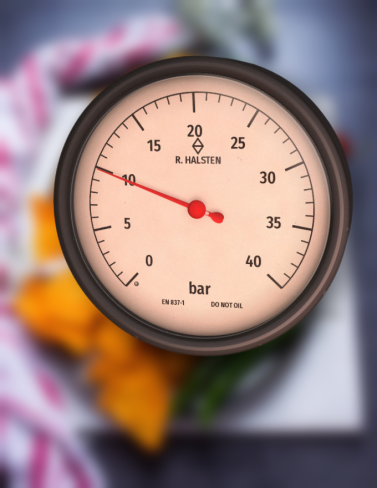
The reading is **10** bar
